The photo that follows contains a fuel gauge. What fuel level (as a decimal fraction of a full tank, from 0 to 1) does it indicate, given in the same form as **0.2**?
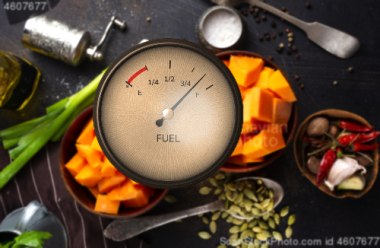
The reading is **0.875**
